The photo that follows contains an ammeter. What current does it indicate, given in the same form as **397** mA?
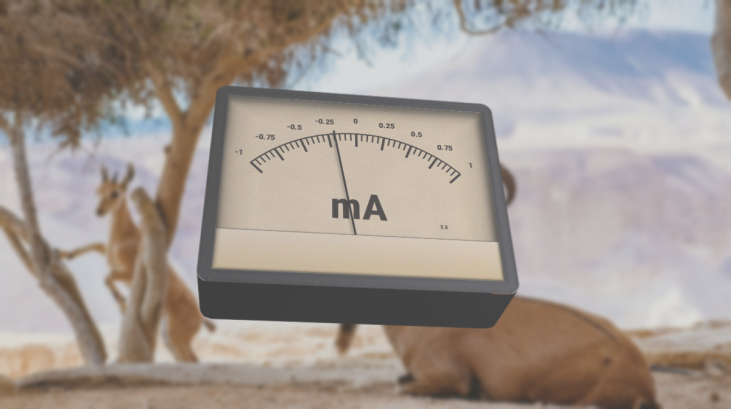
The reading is **-0.2** mA
